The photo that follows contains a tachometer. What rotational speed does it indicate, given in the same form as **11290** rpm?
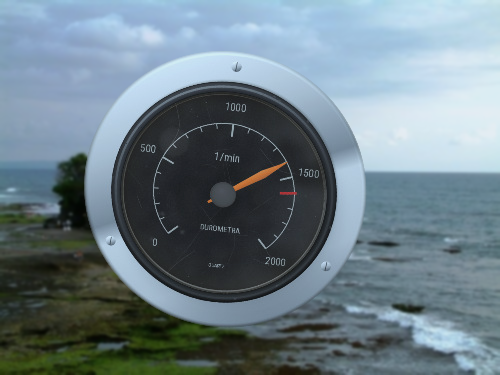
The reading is **1400** rpm
